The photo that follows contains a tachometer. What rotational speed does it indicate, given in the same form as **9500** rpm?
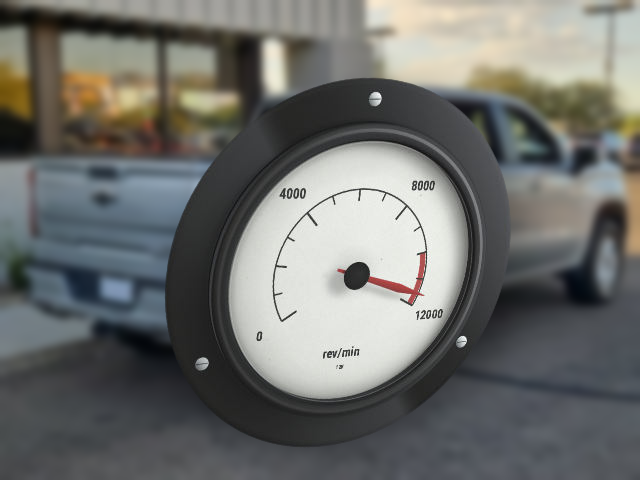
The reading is **11500** rpm
